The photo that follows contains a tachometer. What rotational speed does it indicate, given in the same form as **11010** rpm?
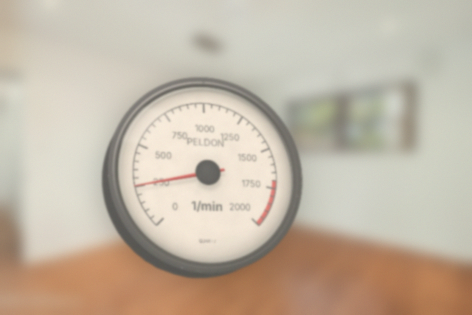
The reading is **250** rpm
